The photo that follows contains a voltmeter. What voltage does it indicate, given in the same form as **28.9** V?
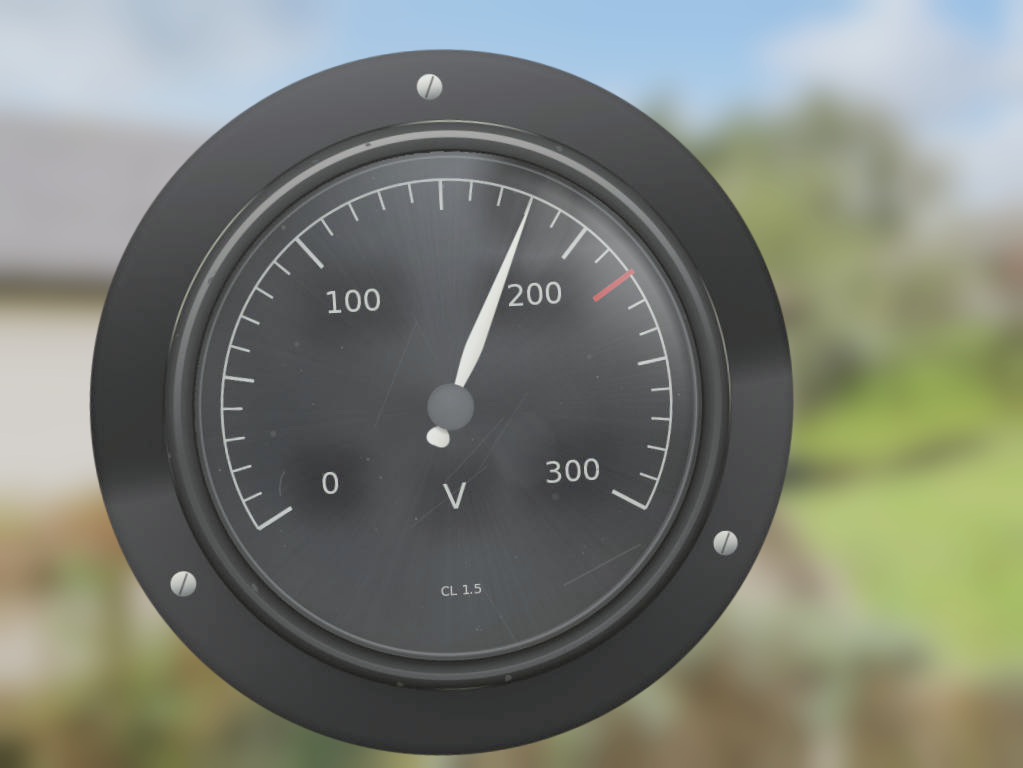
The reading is **180** V
